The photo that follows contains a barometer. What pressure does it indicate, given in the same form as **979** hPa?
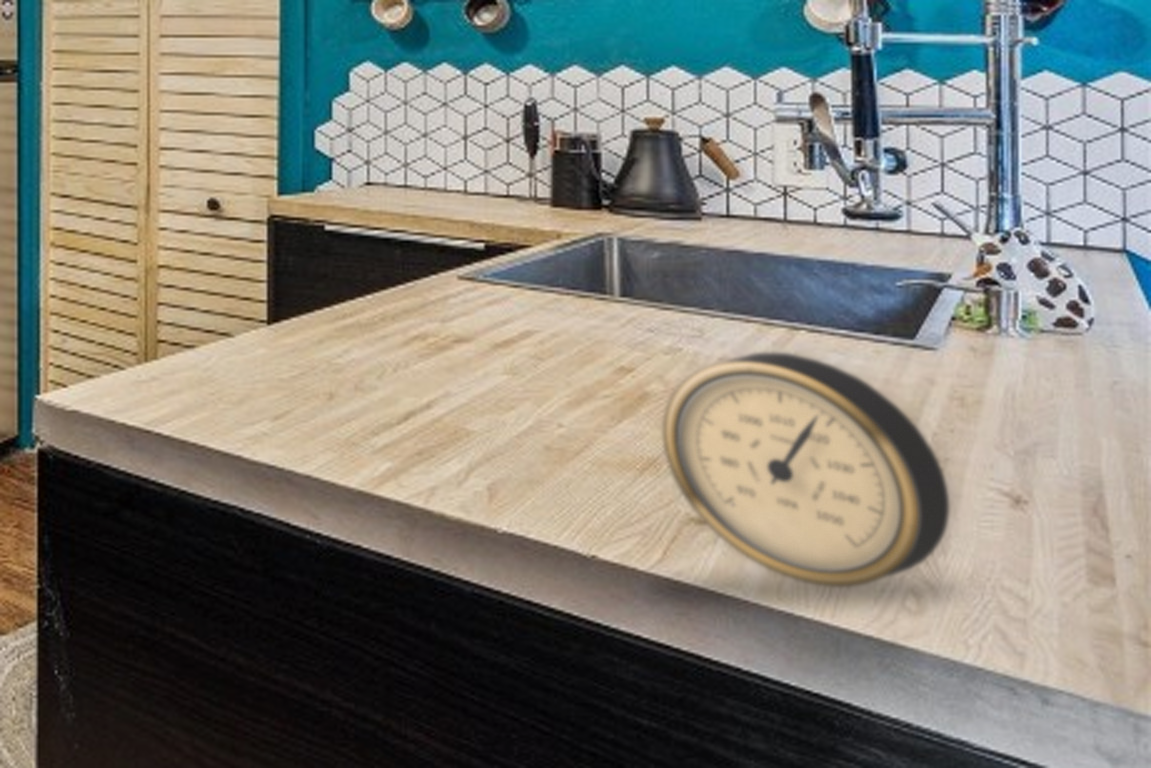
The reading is **1018** hPa
